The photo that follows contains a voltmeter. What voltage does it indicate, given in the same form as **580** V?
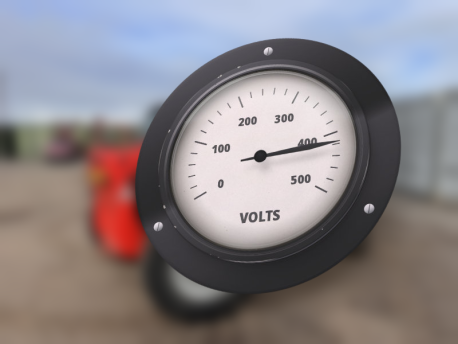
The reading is **420** V
